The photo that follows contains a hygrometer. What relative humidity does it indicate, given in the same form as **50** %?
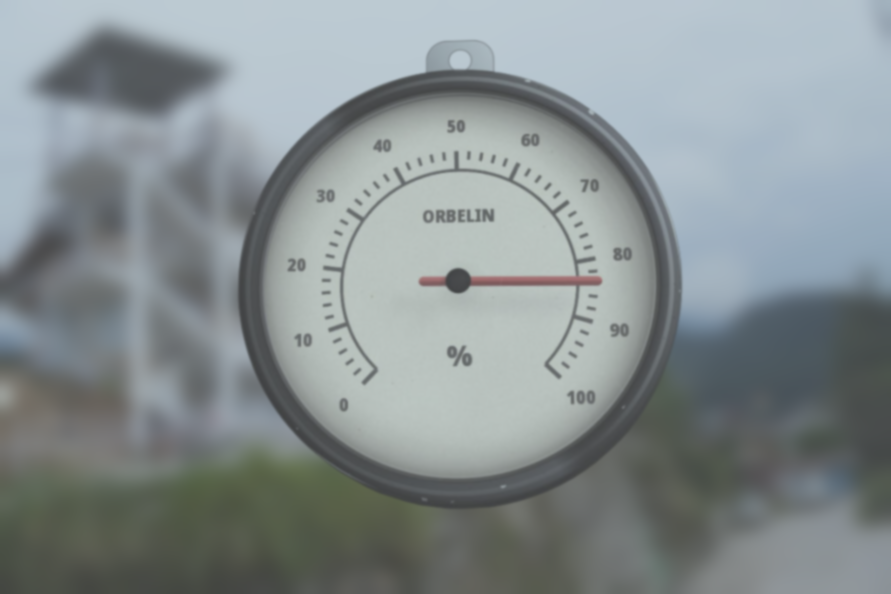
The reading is **84** %
